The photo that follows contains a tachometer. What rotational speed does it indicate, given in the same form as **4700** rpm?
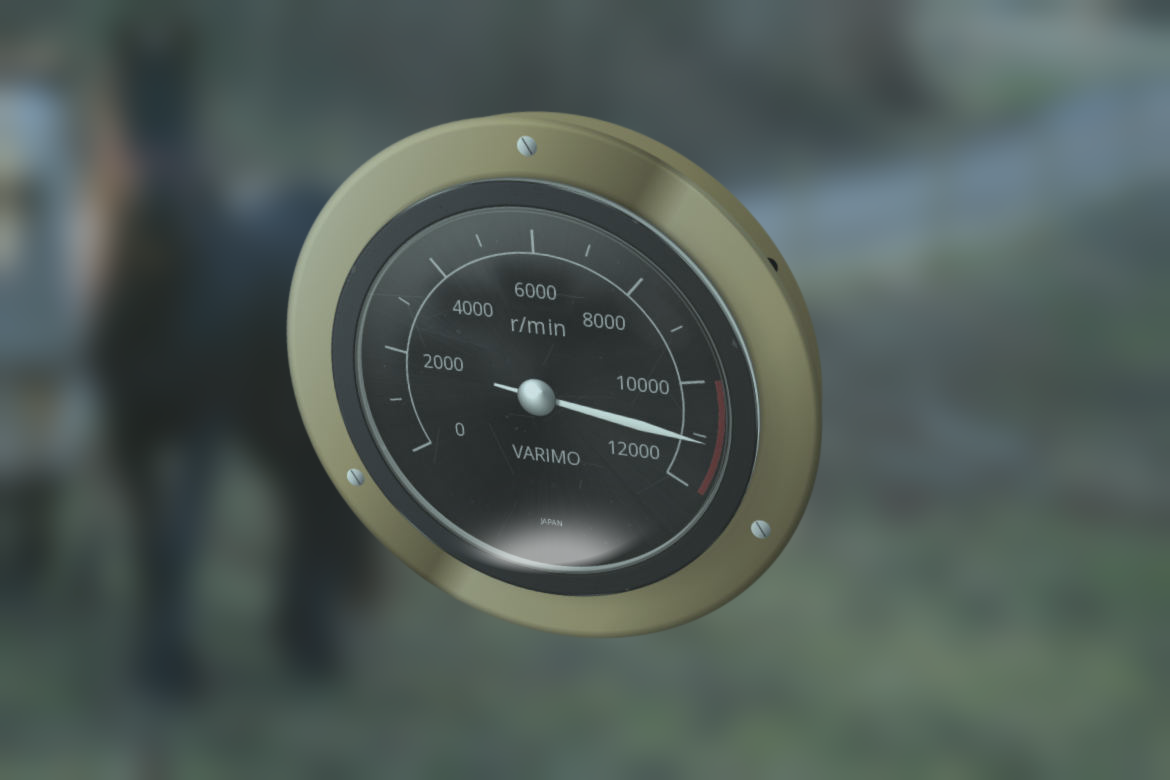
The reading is **11000** rpm
